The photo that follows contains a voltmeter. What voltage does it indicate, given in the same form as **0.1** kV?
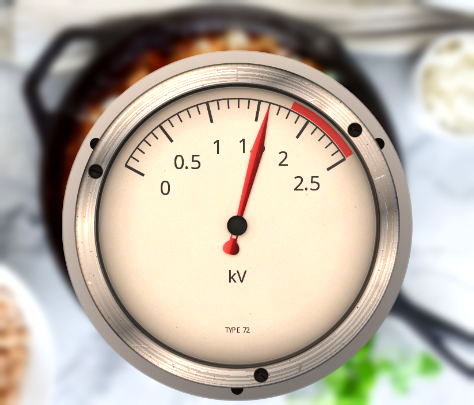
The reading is **1.6** kV
